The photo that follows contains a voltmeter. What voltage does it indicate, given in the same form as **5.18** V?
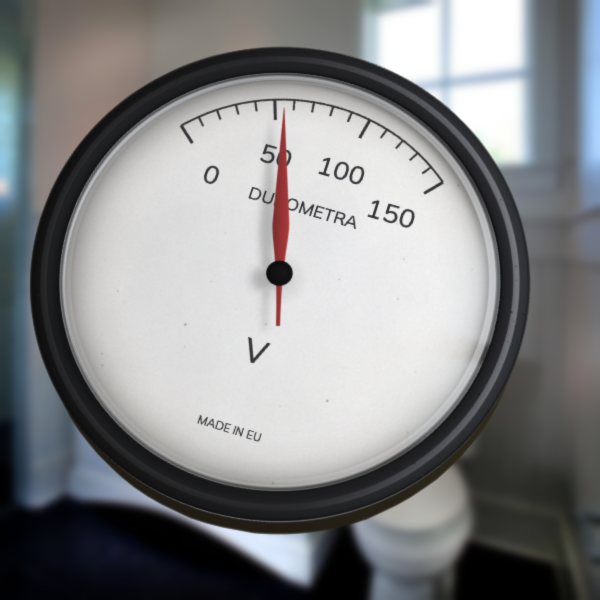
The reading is **55** V
